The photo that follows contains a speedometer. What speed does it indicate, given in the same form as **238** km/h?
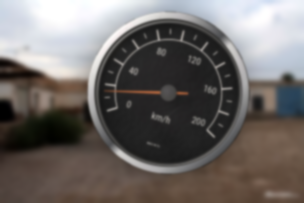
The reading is **15** km/h
